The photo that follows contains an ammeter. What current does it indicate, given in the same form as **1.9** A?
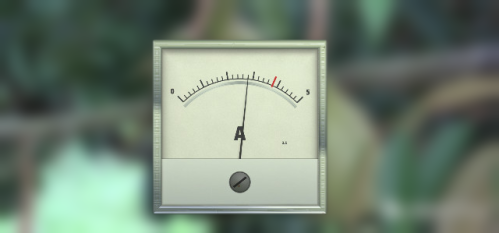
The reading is **2.8** A
